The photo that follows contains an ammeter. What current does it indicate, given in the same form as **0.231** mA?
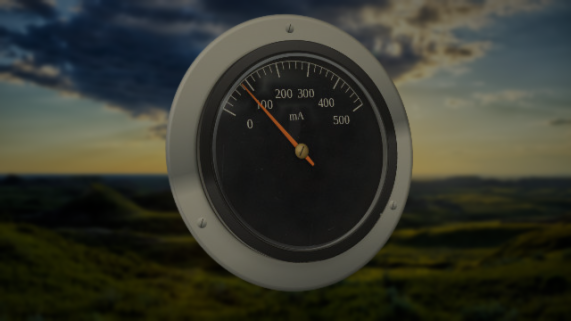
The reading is **80** mA
